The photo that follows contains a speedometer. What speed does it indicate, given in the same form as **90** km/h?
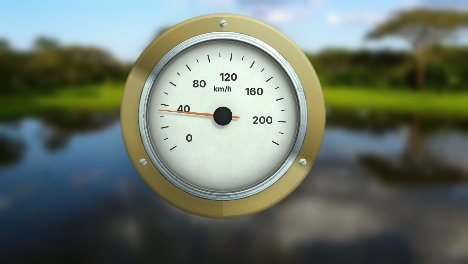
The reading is **35** km/h
